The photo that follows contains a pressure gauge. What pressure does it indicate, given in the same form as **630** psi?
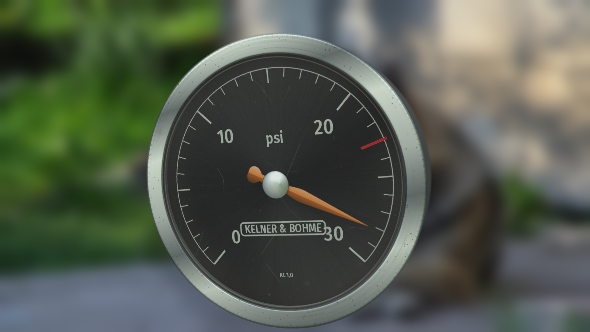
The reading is **28** psi
